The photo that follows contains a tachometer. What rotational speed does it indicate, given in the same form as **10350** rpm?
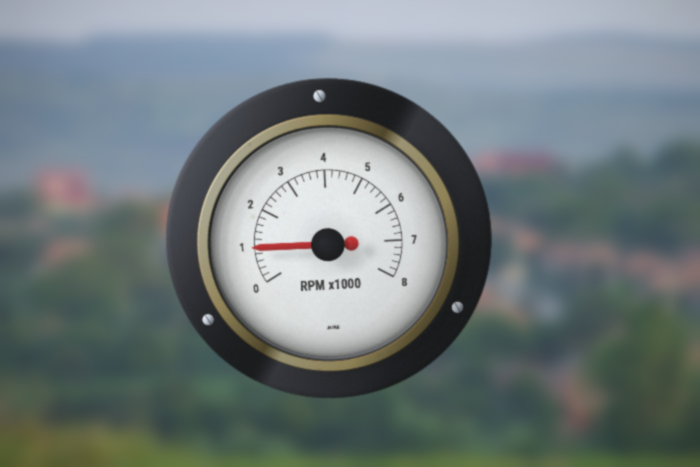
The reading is **1000** rpm
